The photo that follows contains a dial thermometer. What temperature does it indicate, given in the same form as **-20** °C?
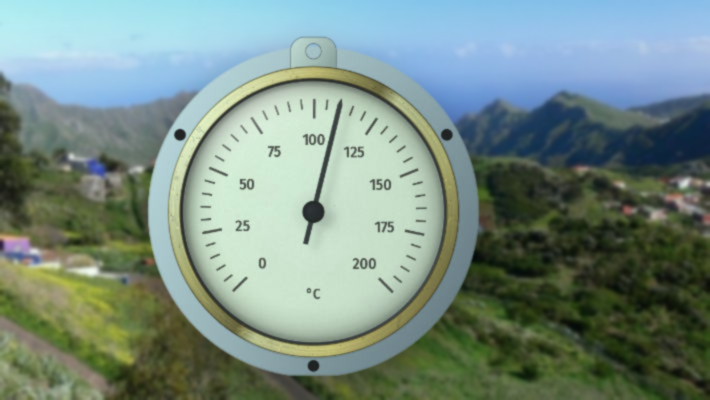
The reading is **110** °C
